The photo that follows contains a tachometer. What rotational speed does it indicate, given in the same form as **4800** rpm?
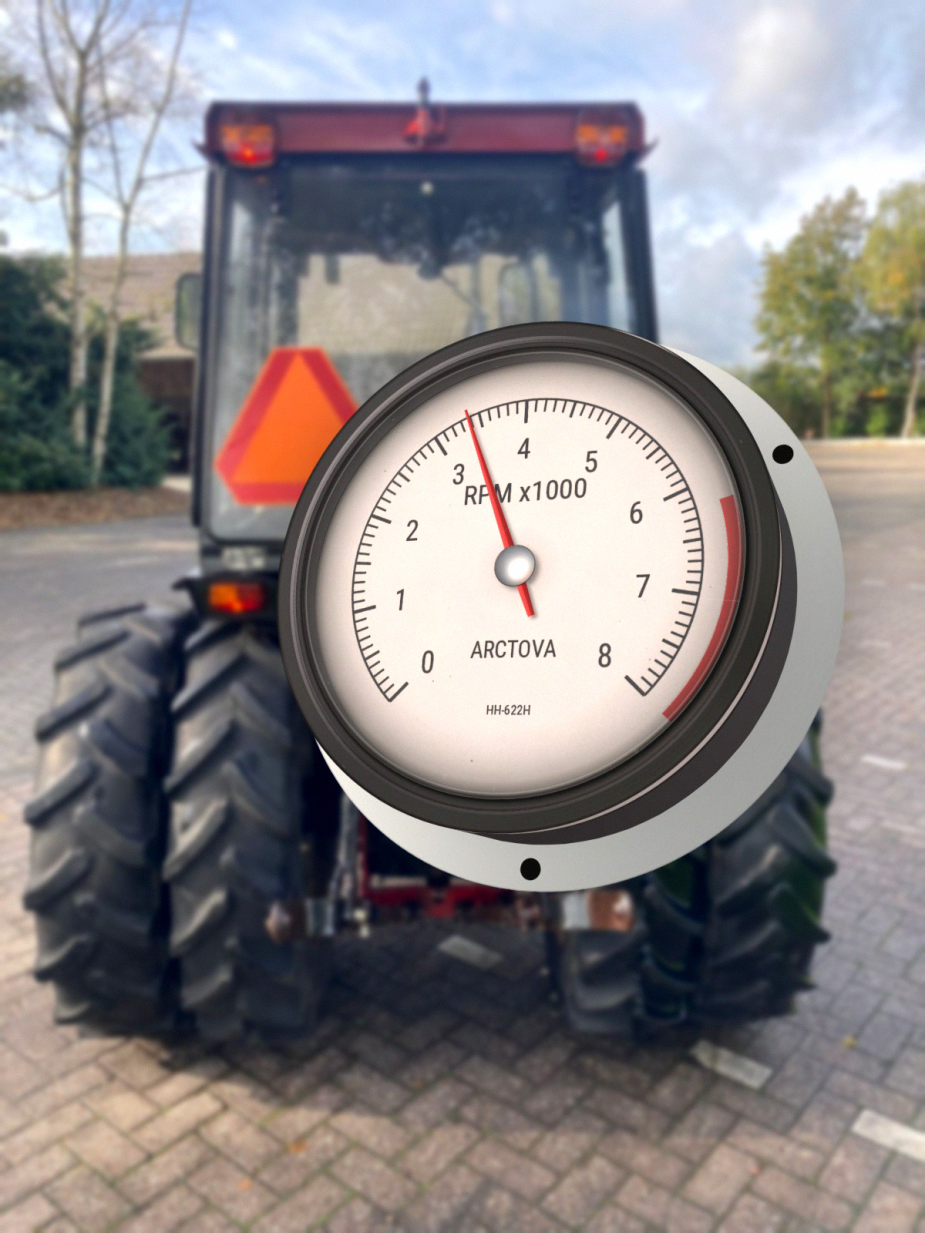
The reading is **3400** rpm
